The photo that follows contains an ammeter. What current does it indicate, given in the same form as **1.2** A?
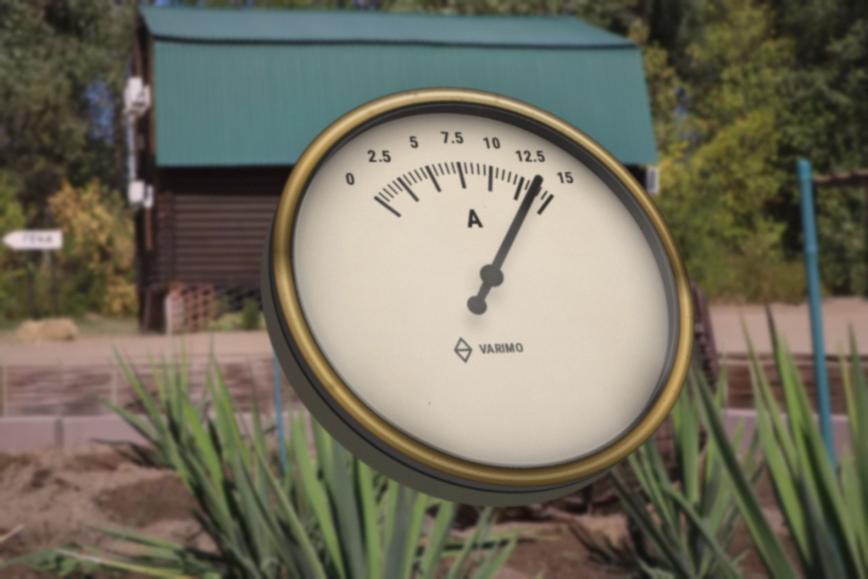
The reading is **13.5** A
